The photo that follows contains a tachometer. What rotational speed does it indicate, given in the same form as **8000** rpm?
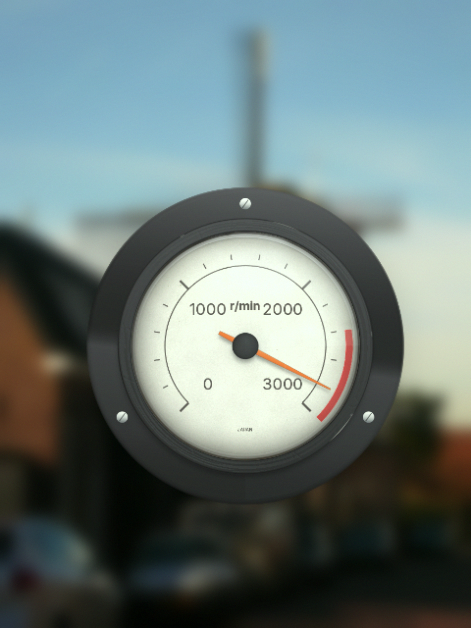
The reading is **2800** rpm
